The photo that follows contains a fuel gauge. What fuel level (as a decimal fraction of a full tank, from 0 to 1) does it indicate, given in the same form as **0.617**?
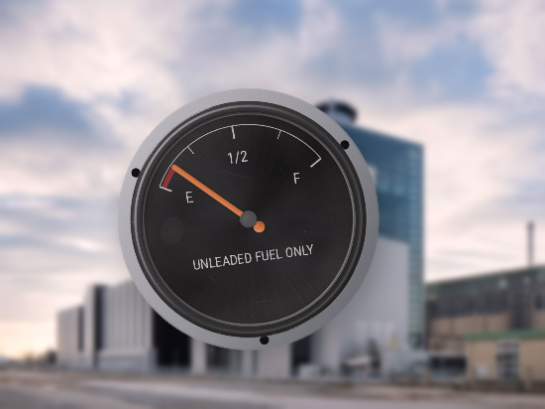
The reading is **0.125**
